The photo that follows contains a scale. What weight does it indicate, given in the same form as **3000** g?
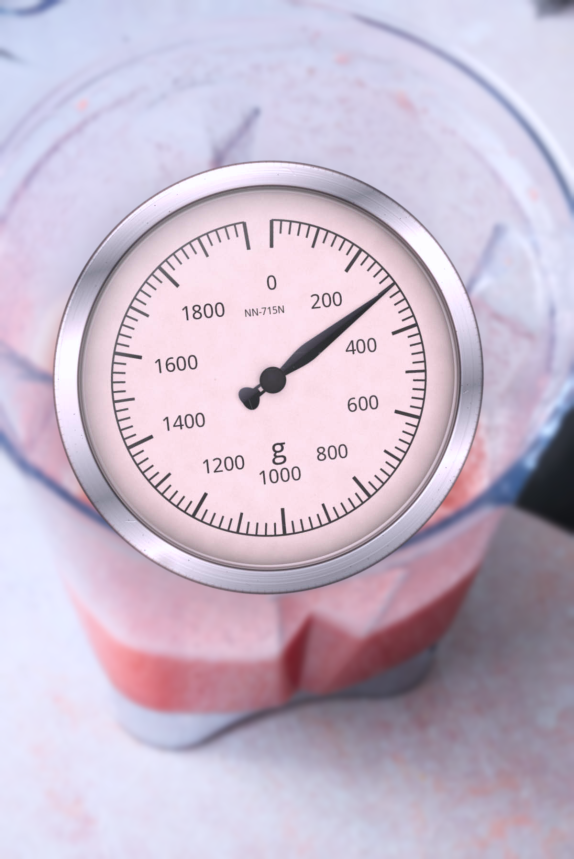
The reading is **300** g
